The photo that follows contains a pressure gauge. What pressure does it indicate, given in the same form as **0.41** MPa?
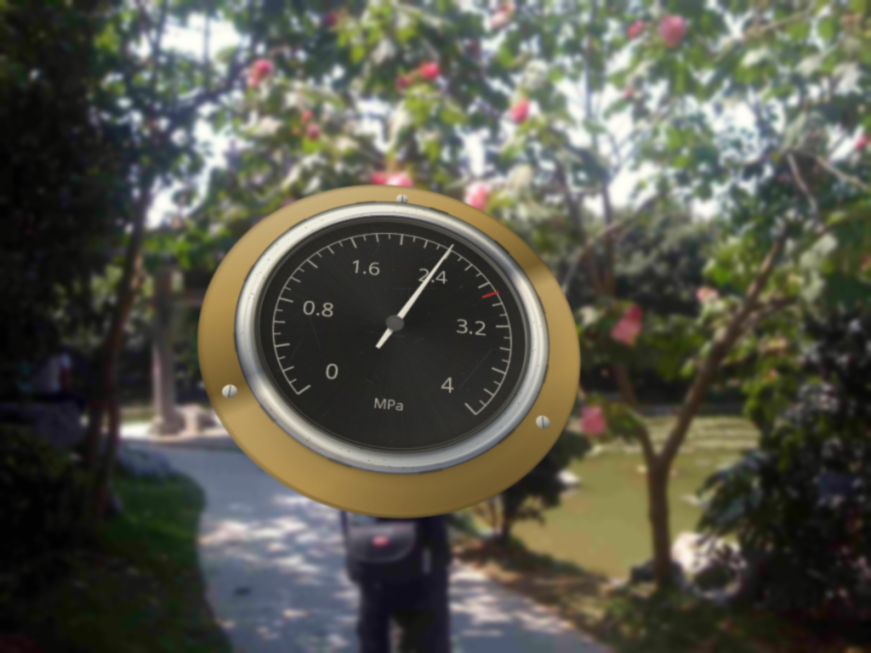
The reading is **2.4** MPa
